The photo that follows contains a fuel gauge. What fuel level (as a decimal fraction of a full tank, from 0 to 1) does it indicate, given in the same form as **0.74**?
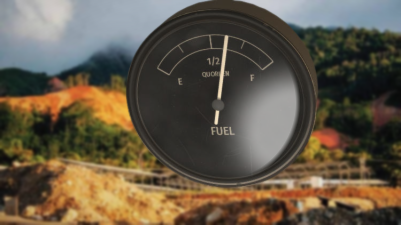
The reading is **0.625**
